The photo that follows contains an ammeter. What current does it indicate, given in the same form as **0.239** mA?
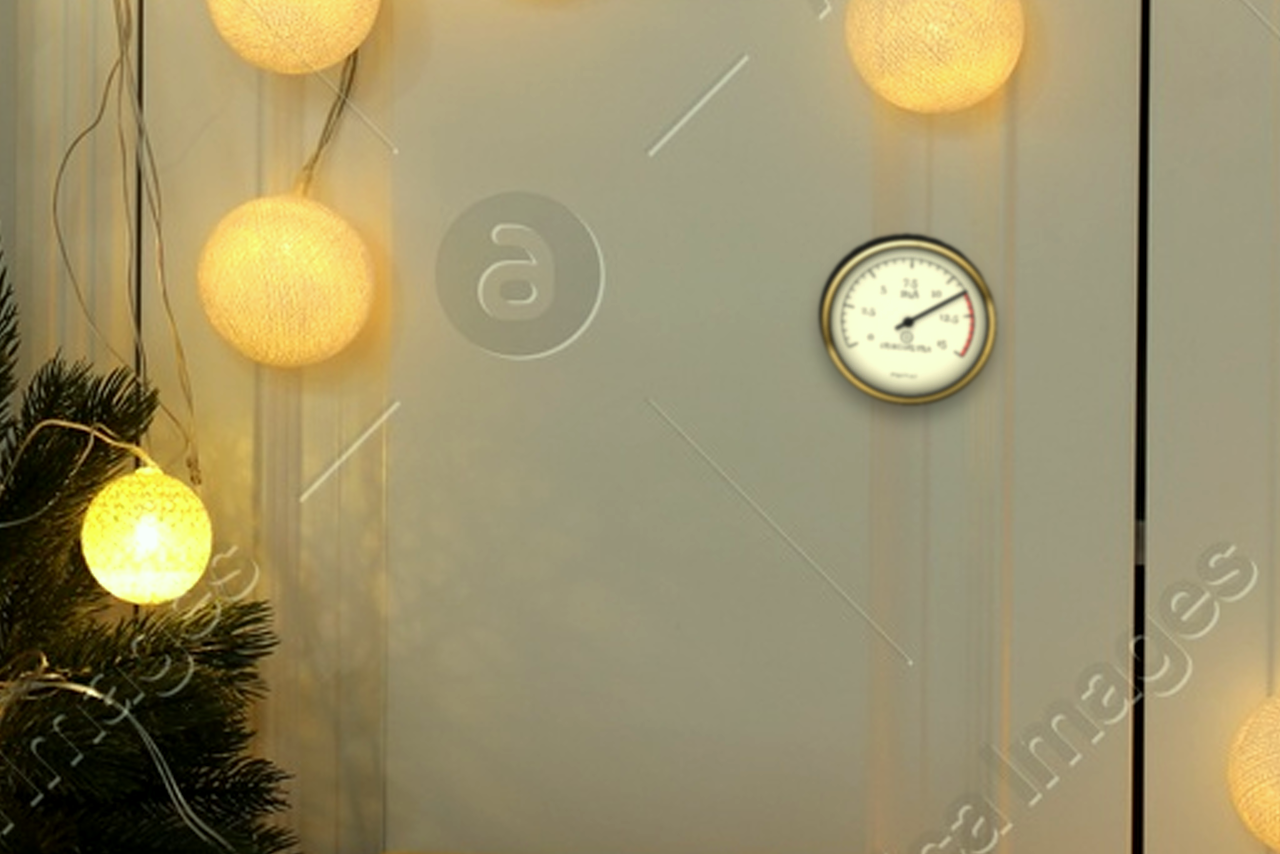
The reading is **11** mA
